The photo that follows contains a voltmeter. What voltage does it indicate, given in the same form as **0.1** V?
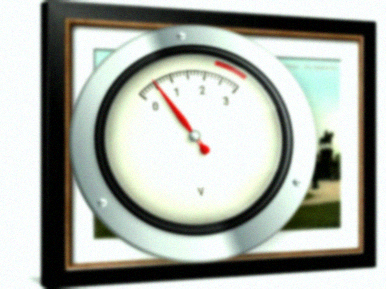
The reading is **0.5** V
